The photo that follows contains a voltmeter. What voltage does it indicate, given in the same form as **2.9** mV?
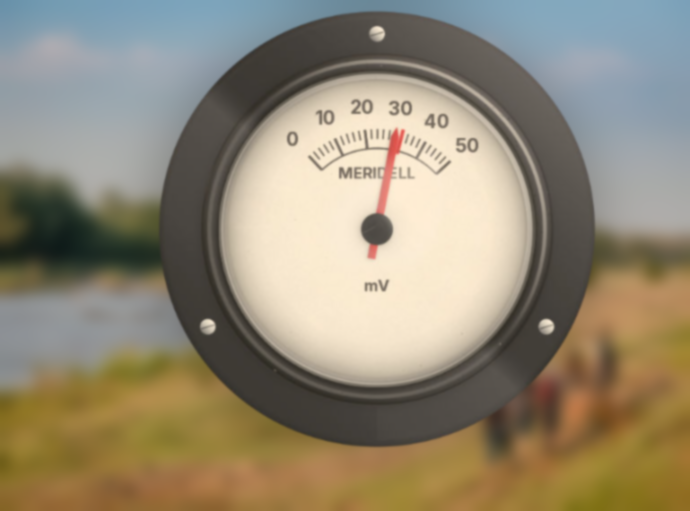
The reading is **30** mV
